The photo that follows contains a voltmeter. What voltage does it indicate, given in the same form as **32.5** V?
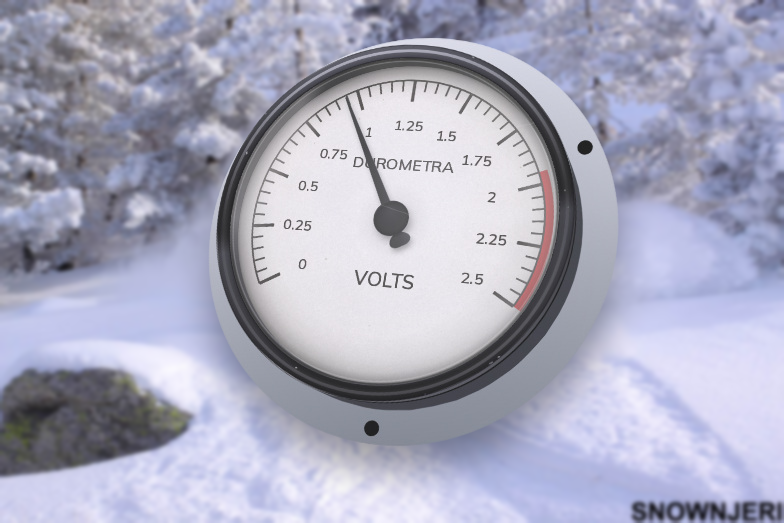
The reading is **0.95** V
